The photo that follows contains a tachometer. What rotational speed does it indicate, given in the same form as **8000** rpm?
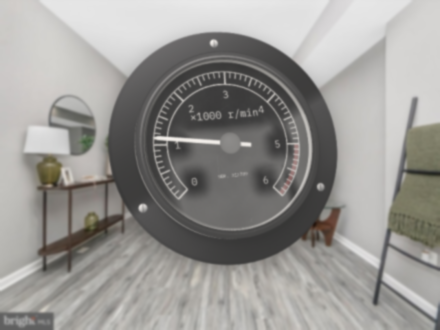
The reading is **1100** rpm
